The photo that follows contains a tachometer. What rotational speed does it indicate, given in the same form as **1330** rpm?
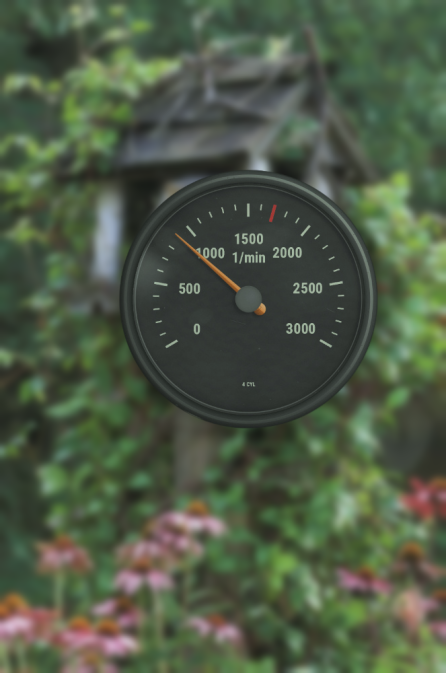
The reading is **900** rpm
